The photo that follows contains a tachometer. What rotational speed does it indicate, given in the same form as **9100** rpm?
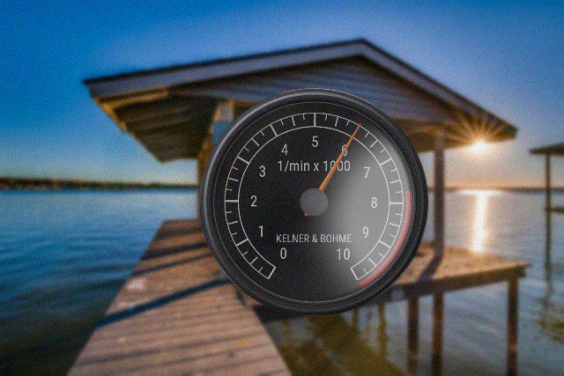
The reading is **6000** rpm
